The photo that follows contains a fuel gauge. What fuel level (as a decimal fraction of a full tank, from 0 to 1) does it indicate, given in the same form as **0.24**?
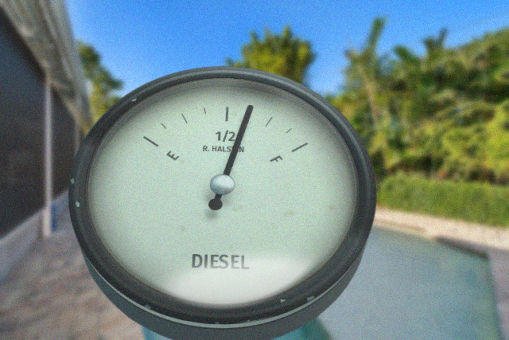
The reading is **0.625**
